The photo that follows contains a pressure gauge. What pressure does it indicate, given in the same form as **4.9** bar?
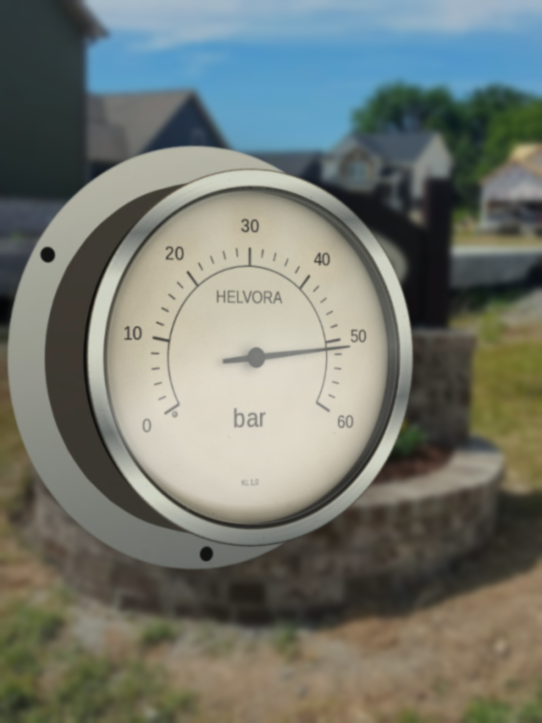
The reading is **51** bar
